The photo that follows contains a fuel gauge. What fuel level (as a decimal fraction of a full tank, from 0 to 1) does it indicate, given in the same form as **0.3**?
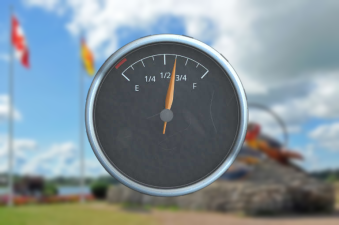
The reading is **0.625**
